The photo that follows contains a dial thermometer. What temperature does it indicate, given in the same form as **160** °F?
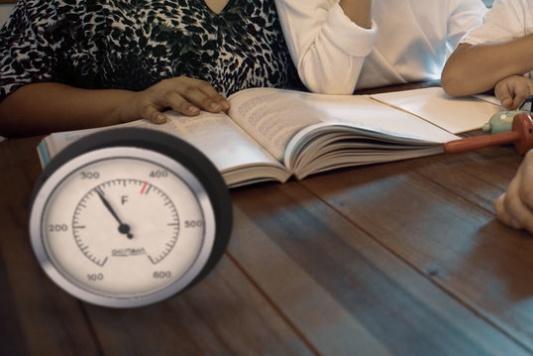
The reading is **300** °F
